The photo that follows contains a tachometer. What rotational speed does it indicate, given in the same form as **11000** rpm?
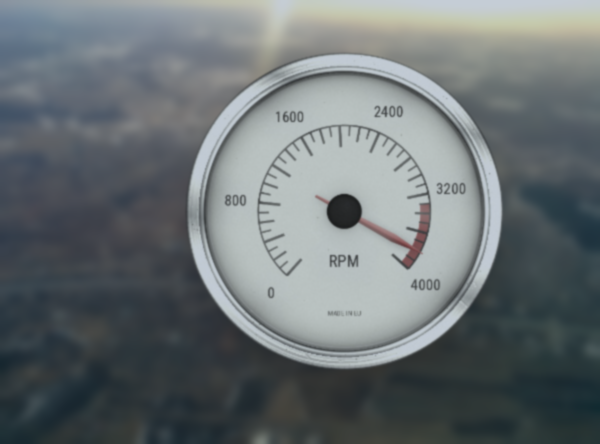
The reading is **3800** rpm
